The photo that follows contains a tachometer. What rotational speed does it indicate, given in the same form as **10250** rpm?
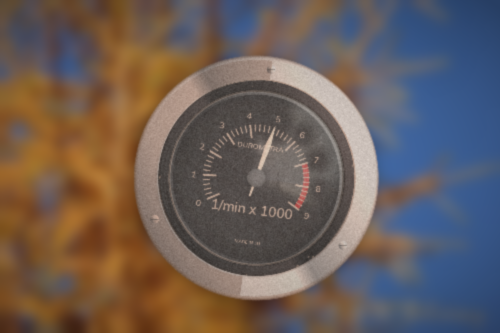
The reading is **5000** rpm
